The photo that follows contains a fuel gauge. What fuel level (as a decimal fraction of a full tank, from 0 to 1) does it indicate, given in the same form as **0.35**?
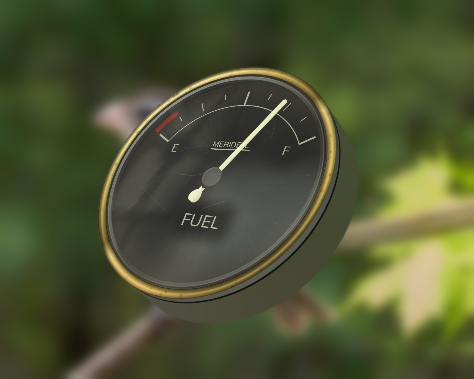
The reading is **0.75**
